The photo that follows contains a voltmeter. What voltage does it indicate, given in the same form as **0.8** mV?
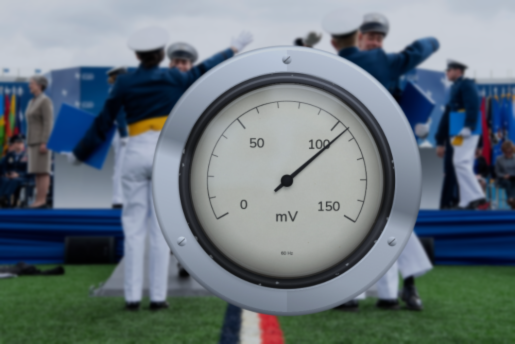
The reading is **105** mV
